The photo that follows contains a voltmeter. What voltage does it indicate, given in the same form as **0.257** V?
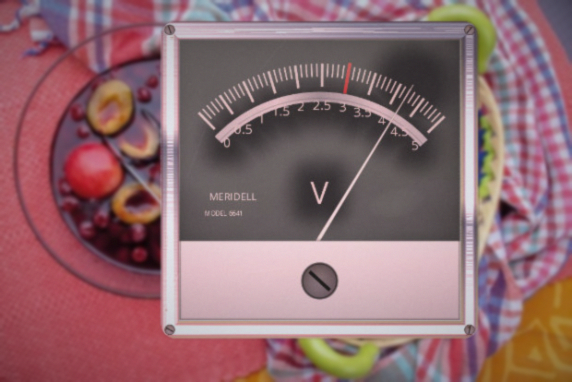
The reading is **4.2** V
